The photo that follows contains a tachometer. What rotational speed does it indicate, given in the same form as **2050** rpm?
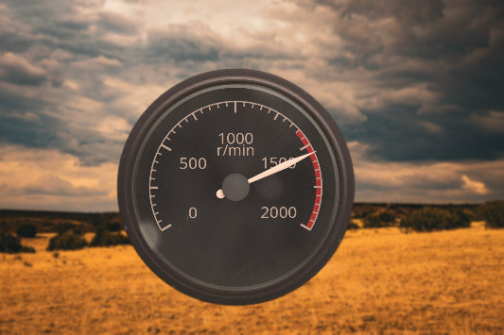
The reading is **1550** rpm
